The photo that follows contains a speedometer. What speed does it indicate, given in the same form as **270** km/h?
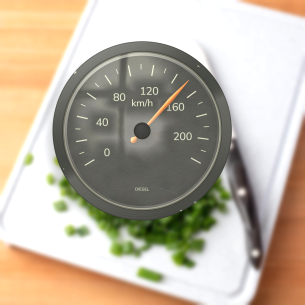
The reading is **150** km/h
